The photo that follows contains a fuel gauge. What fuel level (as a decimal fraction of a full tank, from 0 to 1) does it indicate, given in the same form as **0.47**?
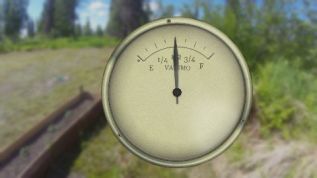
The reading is **0.5**
